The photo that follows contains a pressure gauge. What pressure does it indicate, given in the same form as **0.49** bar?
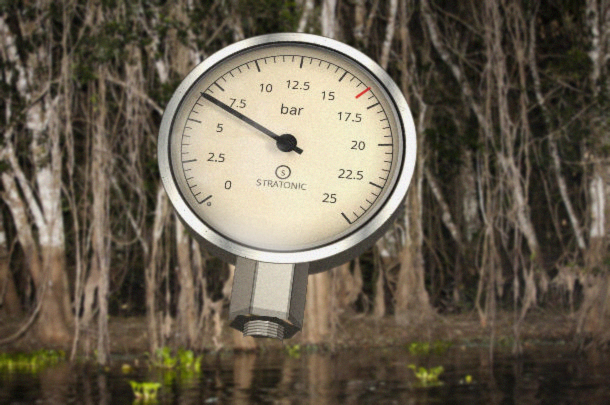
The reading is **6.5** bar
